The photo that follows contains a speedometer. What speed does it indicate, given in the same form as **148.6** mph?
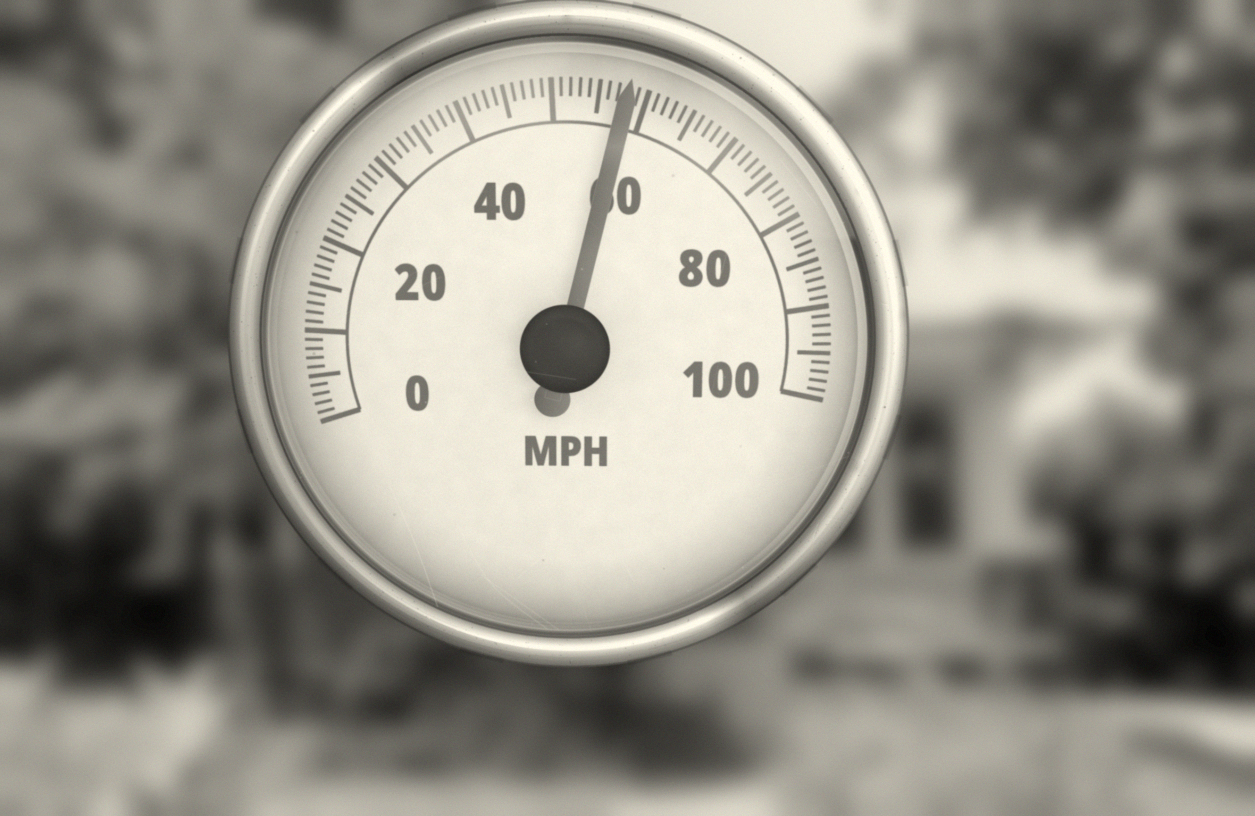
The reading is **58** mph
